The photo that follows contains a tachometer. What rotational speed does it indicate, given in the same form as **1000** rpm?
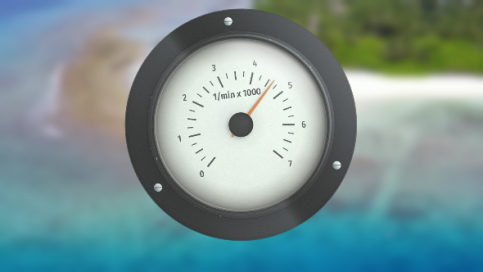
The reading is **4625** rpm
